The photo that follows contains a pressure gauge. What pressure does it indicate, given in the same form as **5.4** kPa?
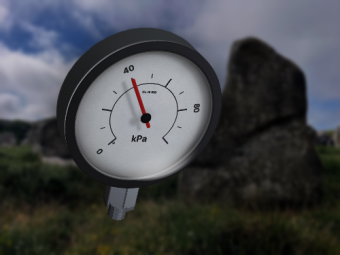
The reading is **40** kPa
